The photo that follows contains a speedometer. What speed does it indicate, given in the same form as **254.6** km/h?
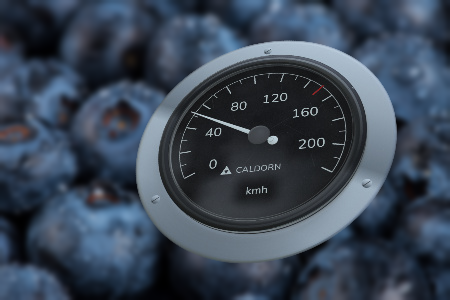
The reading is **50** km/h
